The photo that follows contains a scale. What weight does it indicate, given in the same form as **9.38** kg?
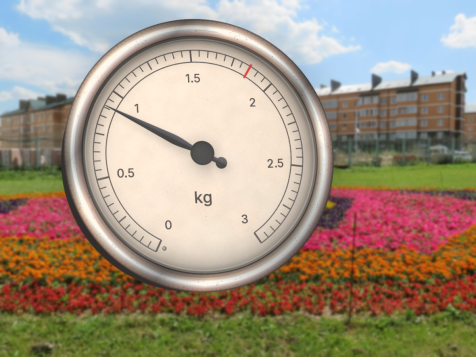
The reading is **0.9** kg
